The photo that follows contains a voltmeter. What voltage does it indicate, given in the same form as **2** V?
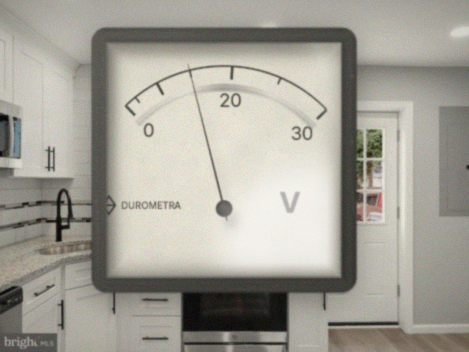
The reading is **15** V
